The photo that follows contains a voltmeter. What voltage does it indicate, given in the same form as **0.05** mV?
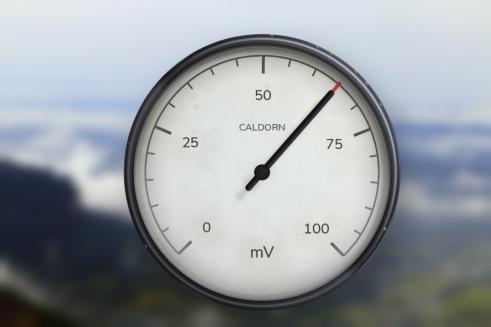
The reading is **65** mV
